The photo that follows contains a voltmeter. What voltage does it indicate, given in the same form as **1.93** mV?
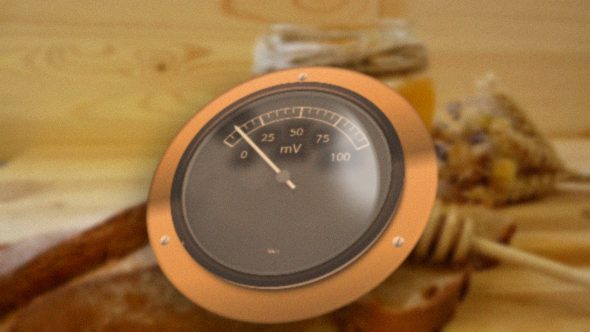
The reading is **10** mV
